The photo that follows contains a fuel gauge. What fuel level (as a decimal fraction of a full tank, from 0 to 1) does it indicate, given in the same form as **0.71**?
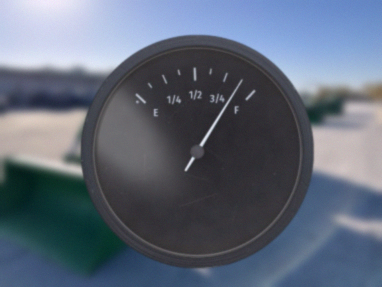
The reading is **0.875**
